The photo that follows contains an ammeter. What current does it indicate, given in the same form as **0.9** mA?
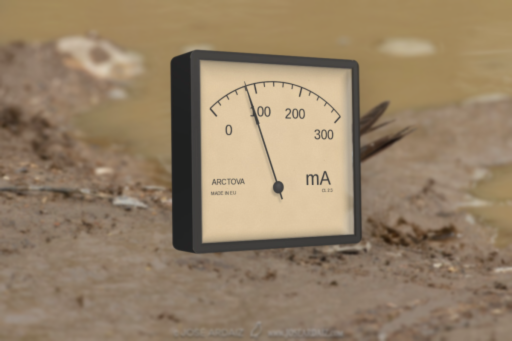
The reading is **80** mA
